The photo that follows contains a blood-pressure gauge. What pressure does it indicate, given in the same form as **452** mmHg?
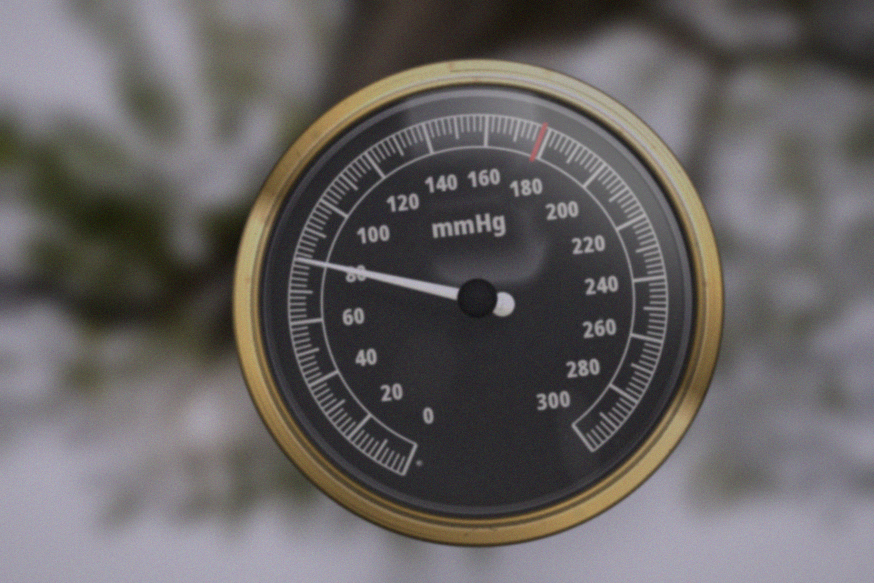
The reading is **80** mmHg
